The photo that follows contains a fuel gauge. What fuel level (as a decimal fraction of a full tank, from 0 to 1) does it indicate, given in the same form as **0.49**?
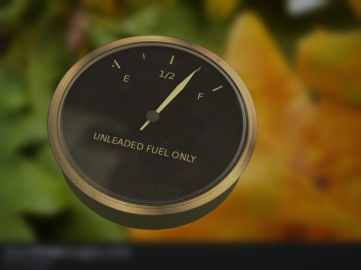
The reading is **0.75**
